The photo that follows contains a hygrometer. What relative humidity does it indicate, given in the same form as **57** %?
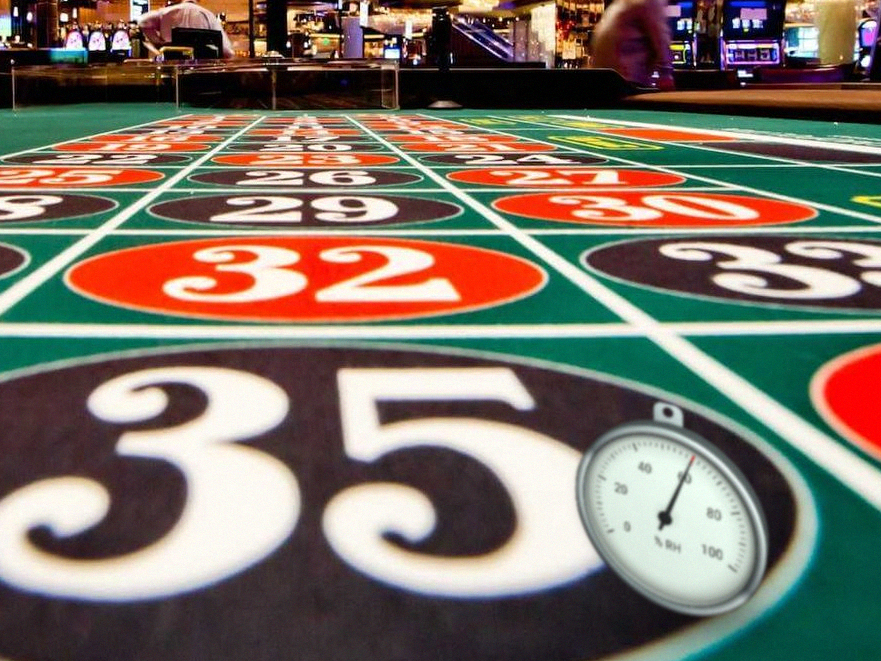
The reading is **60** %
